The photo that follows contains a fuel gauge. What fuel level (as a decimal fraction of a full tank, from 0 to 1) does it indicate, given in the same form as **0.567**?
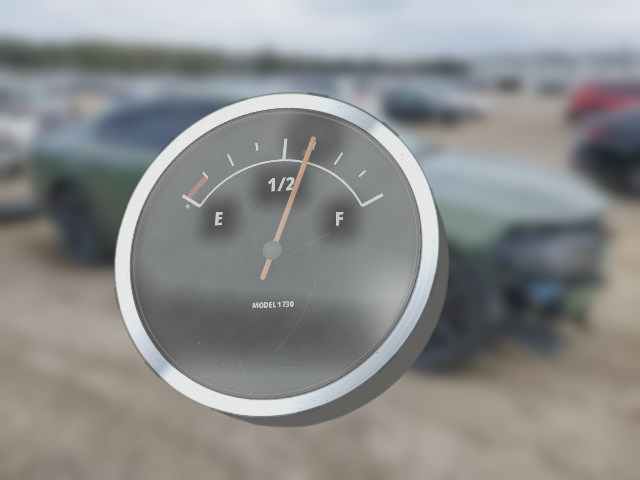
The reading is **0.625**
